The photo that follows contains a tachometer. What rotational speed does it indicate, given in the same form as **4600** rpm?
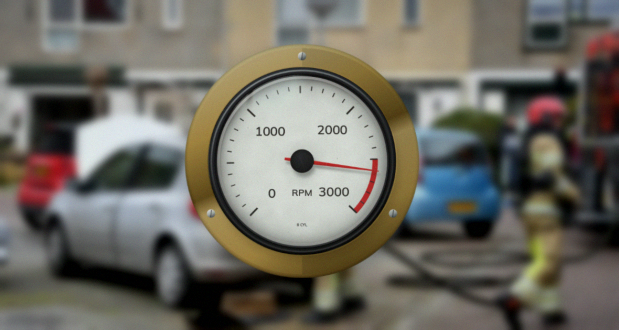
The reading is **2600** rpm
